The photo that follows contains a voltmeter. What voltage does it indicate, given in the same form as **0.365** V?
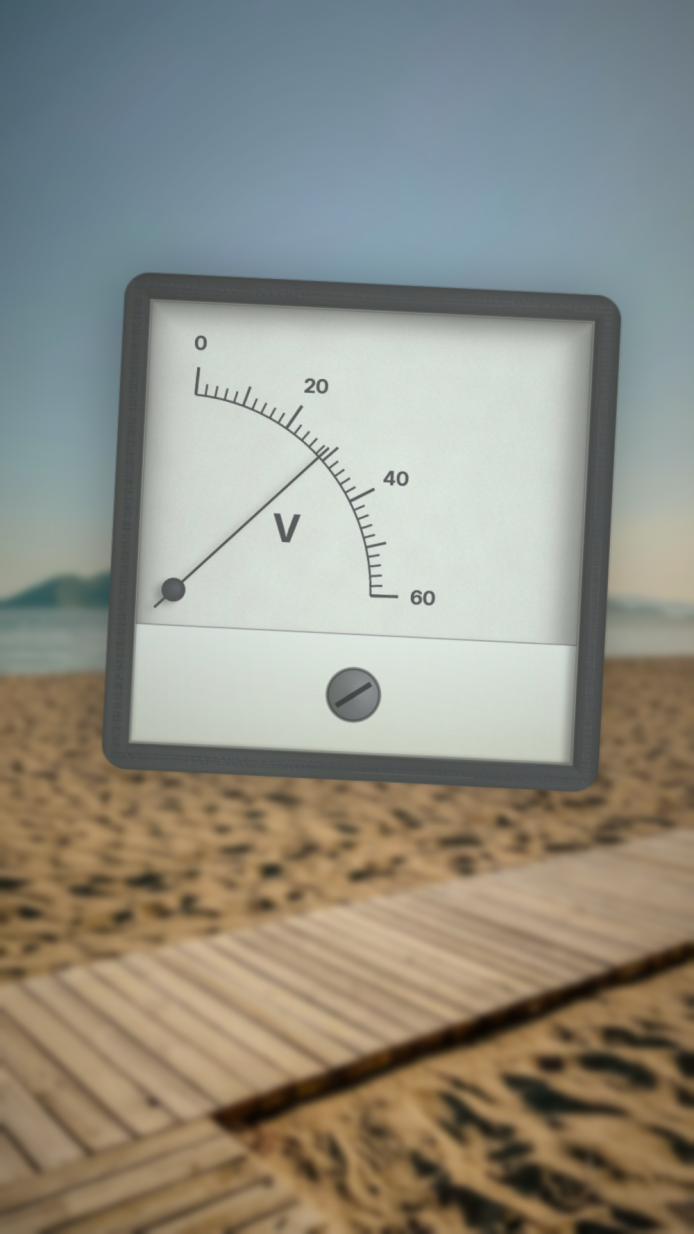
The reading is **29** V
